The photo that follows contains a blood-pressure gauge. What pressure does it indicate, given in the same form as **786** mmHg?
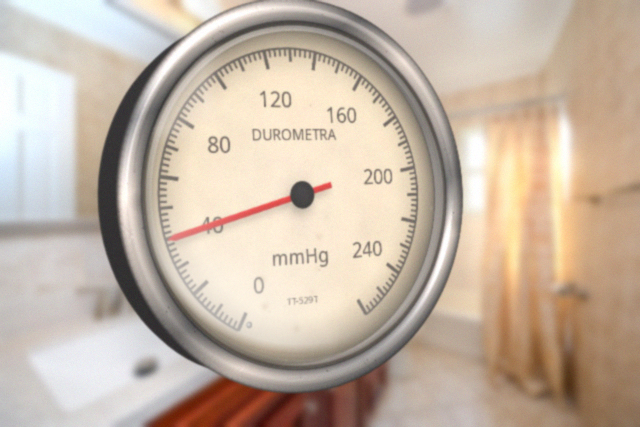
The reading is **40** mmHg
